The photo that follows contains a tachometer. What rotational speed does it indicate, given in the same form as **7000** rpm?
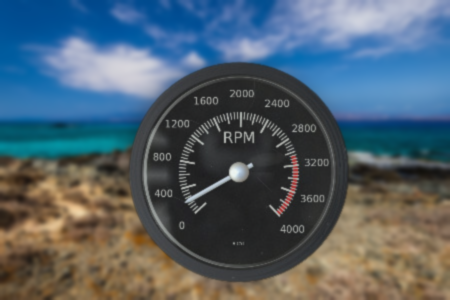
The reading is **200** rpm
